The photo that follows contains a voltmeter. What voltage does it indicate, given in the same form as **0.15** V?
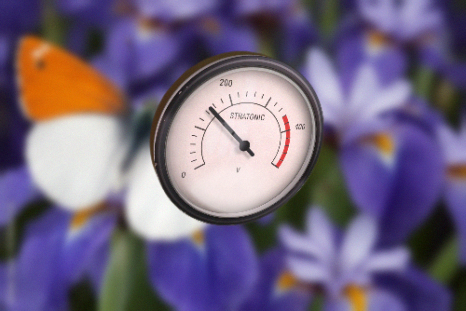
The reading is **150** V
